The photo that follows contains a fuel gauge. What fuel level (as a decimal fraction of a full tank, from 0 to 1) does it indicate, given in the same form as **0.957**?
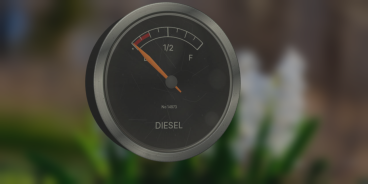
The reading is **0**
